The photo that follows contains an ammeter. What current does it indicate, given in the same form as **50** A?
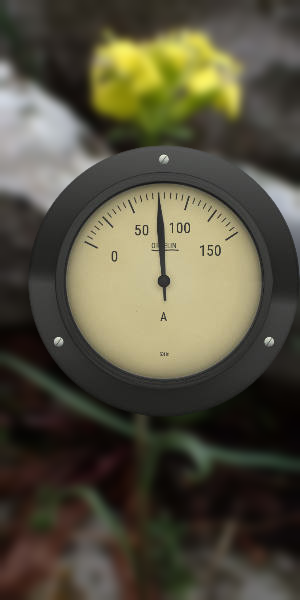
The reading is **75** A
